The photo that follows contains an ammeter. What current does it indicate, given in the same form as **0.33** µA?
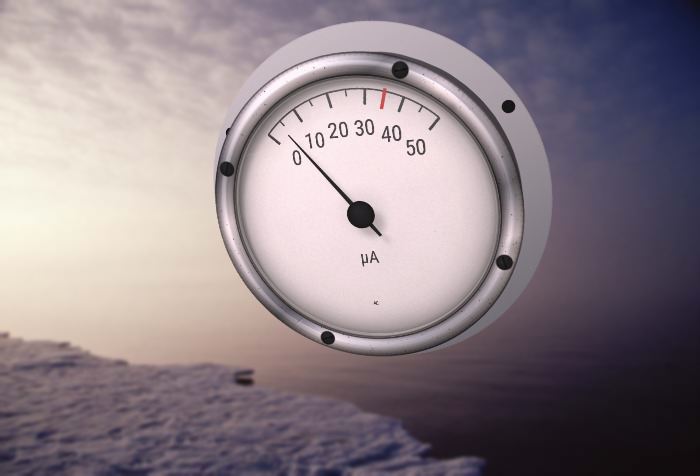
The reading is **5** µA
